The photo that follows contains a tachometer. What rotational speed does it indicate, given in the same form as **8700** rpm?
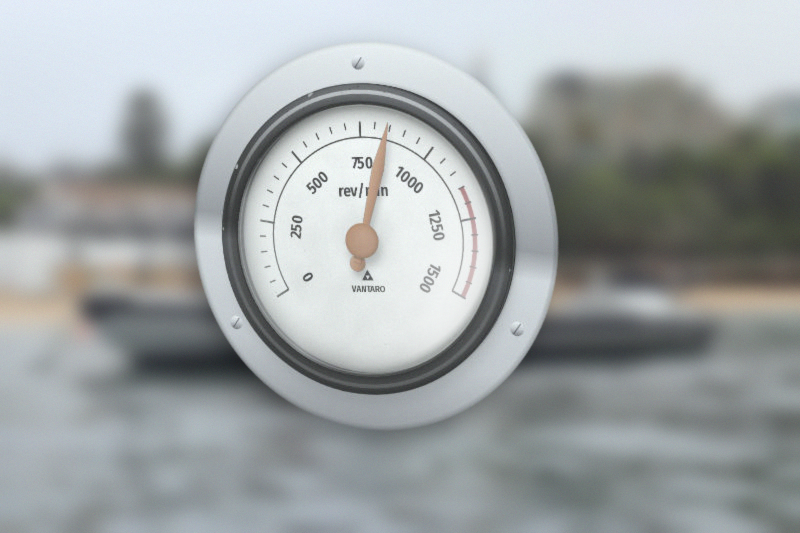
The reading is **850** rpm
